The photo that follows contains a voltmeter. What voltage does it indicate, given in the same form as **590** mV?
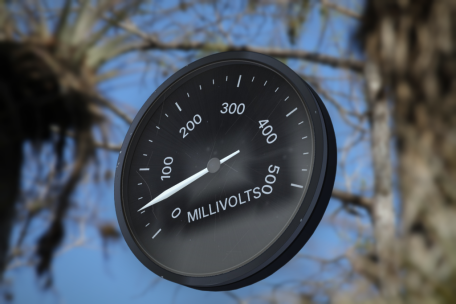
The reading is **40** mV
